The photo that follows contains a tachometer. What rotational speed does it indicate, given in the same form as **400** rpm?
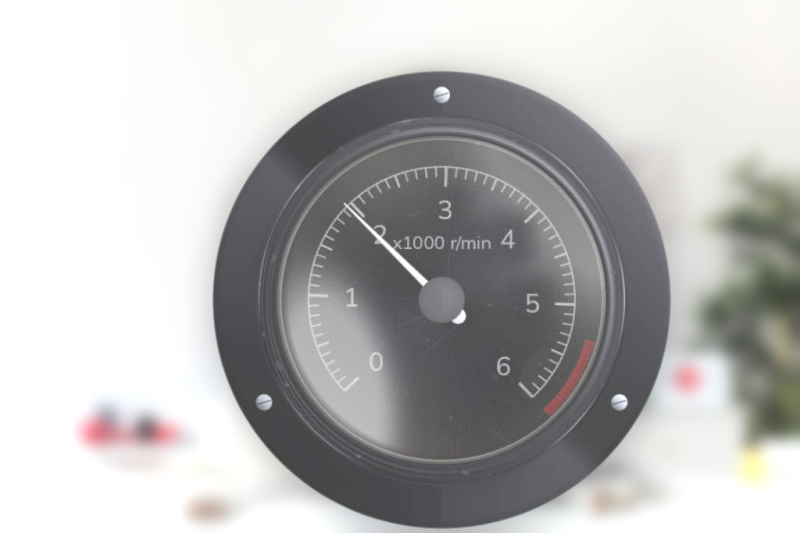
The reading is **1950** rpm
